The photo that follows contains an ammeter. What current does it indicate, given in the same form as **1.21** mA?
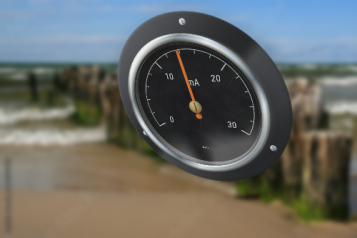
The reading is **14** mA
